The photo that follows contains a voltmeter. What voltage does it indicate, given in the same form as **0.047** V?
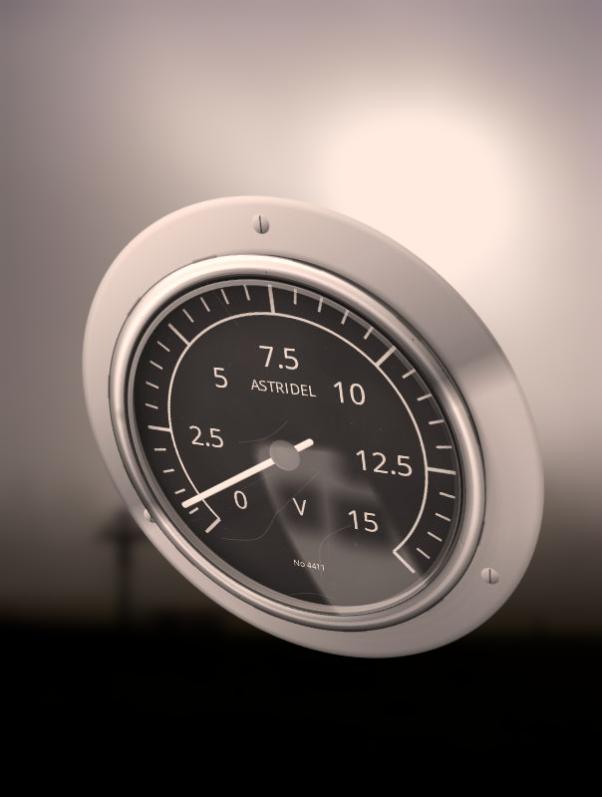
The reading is **0.75** V
